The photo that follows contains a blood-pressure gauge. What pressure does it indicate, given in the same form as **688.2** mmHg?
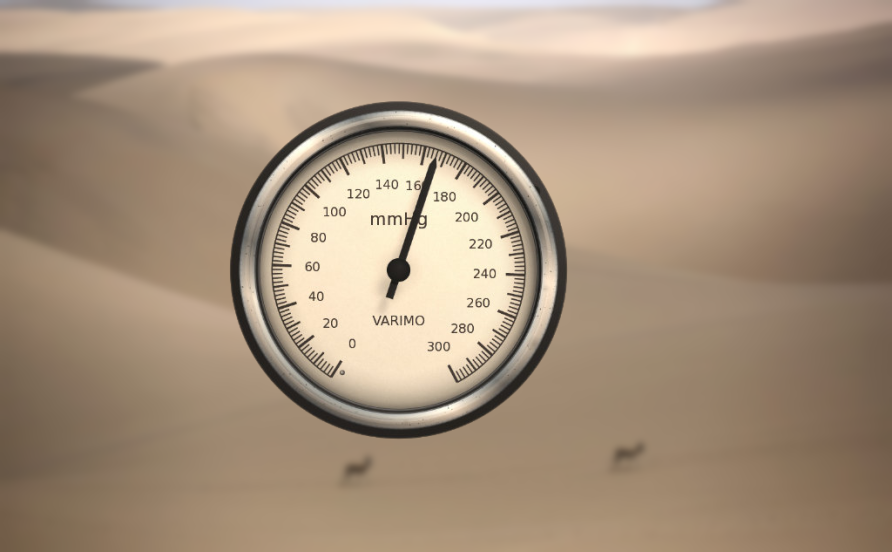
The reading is **166** mmHg
